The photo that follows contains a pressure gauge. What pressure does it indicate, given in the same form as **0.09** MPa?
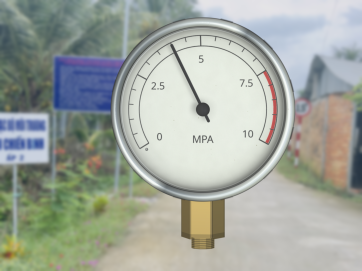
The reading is **4** MPa
